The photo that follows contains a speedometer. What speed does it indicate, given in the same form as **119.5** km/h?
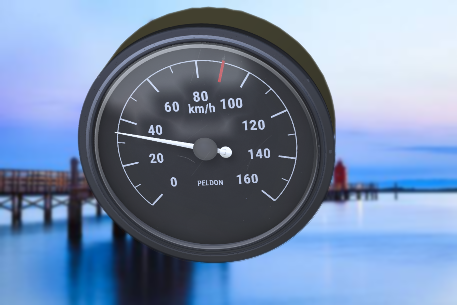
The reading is **35** km/h
